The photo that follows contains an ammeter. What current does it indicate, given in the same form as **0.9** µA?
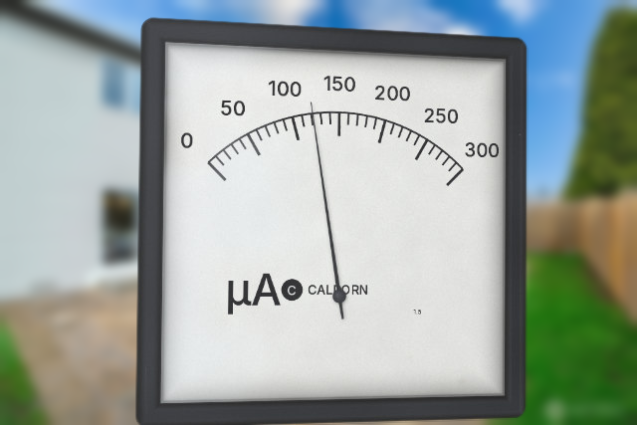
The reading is **120** µA
